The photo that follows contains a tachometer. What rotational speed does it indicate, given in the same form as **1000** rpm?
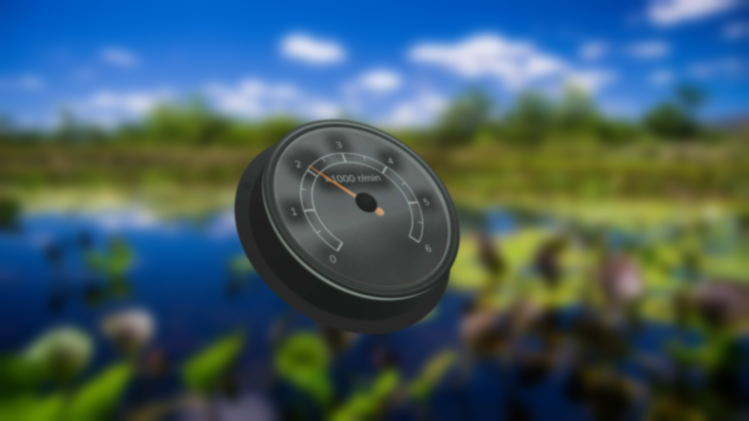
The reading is **2000** rpm
